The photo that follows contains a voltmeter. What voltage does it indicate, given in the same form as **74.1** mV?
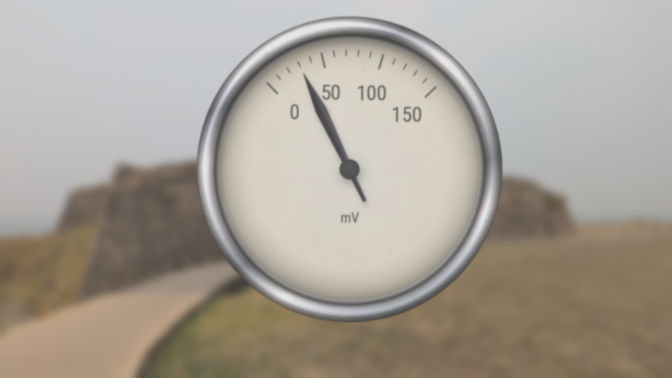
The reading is **30** mV
